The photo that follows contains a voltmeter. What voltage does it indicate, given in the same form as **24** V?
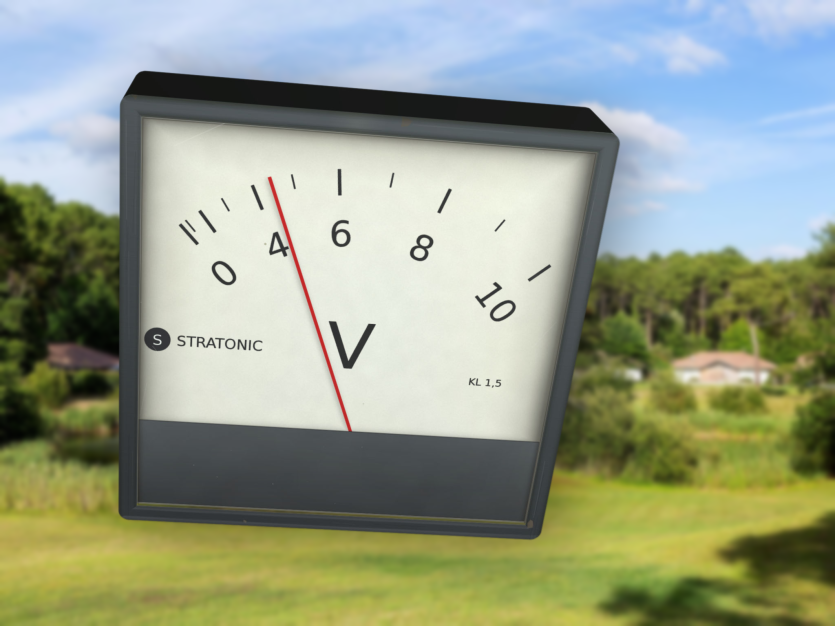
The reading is **4.5** V
